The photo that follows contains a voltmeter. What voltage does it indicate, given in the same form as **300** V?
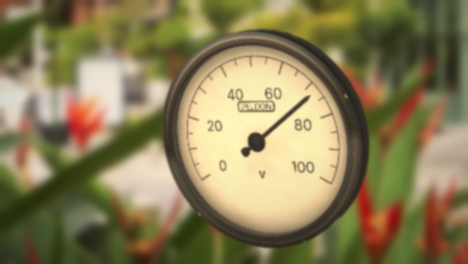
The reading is **72.5** V
